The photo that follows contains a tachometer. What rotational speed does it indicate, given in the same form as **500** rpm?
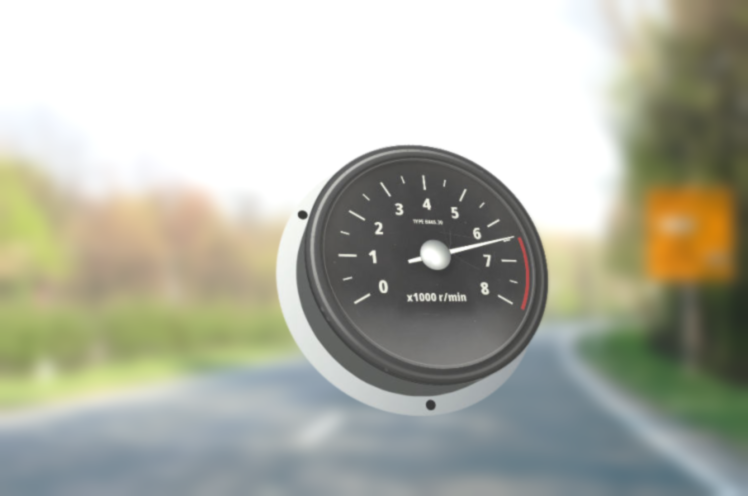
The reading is **6500** rpm
